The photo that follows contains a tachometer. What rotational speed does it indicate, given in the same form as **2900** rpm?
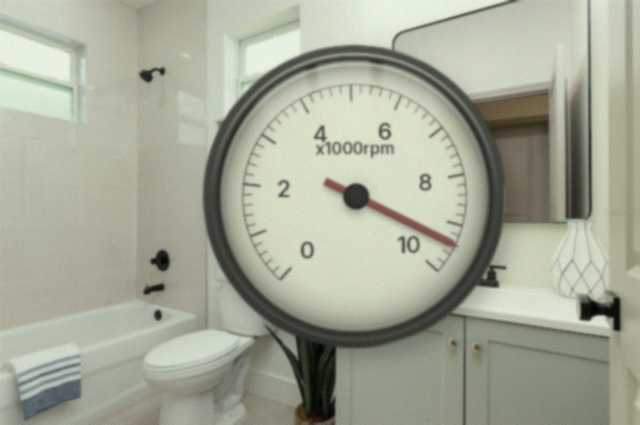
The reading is **9400** rpm
